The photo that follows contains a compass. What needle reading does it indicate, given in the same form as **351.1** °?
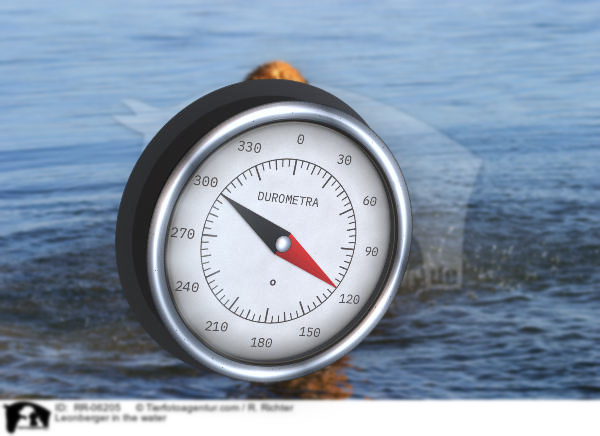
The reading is **120** °
